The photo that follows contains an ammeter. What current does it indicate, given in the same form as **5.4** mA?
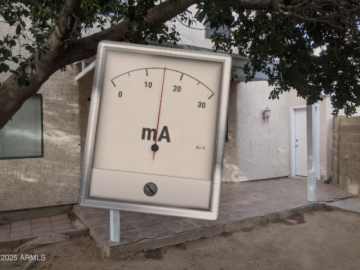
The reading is **15** mA
